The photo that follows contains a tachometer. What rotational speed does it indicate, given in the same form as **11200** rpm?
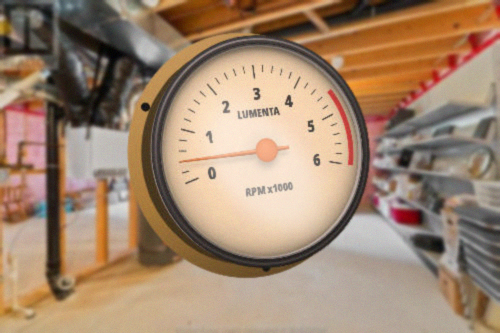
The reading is **400** rpm
